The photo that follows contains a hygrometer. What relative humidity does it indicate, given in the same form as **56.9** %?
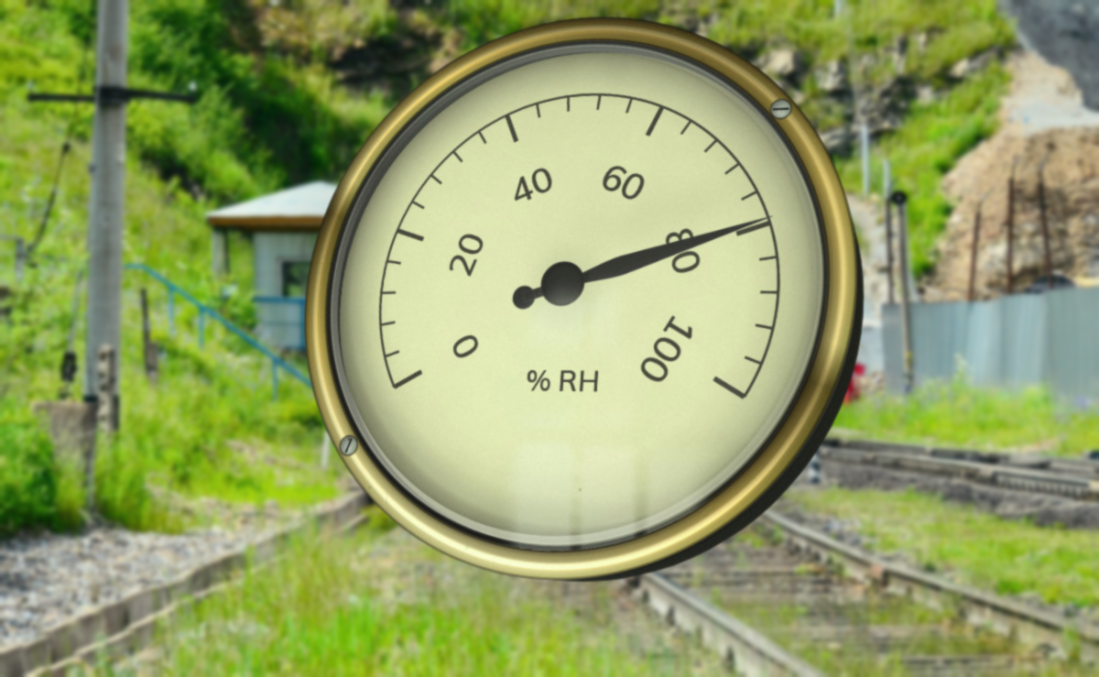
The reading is **80** %
